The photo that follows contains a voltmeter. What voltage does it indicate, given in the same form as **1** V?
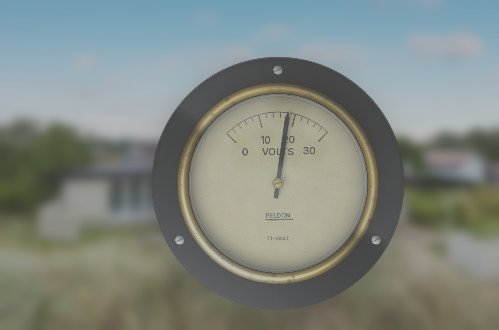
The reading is **18** V
